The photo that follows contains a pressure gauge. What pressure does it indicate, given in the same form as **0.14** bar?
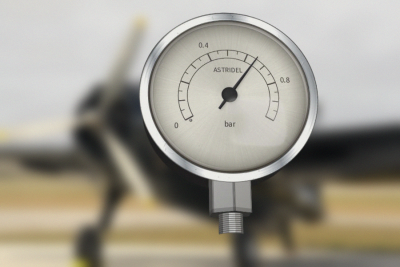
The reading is **0.65** bar
